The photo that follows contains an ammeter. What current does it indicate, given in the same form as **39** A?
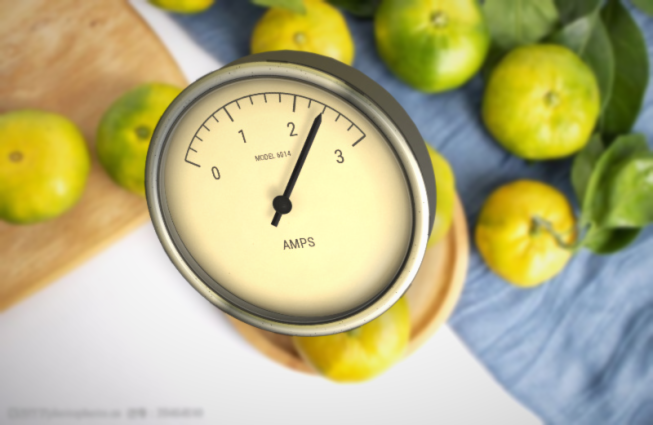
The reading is **2.4** A
